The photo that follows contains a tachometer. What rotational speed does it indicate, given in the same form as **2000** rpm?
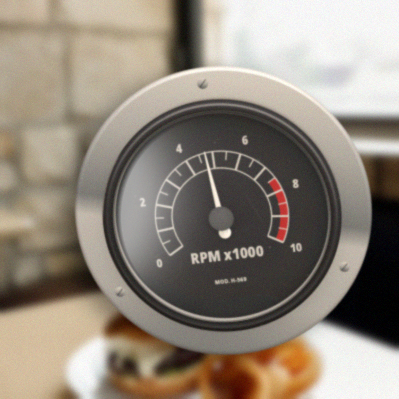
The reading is **4750** rpm
